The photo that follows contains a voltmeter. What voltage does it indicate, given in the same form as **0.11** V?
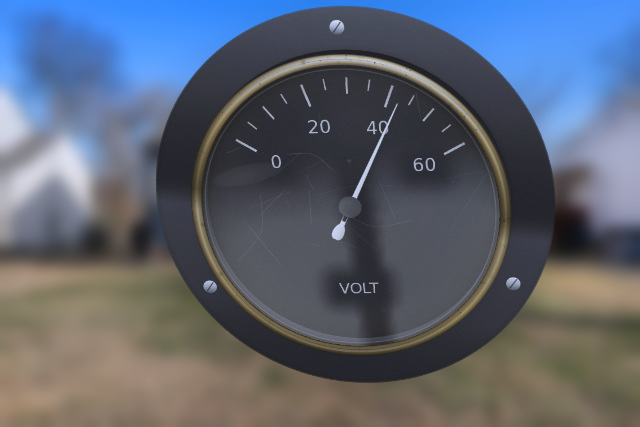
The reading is **42.5** V
